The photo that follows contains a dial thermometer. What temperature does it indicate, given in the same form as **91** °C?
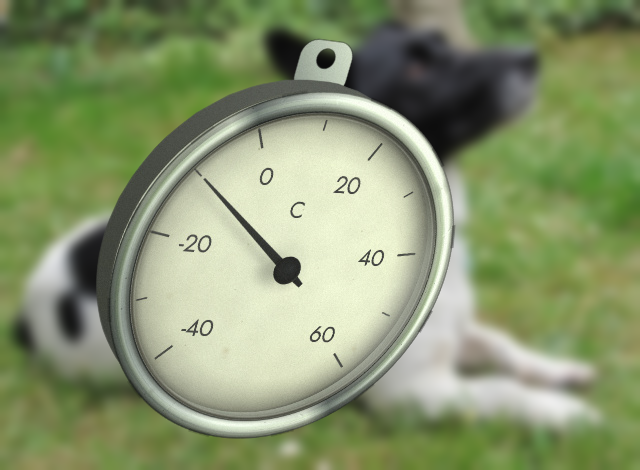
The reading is **-10** °C
